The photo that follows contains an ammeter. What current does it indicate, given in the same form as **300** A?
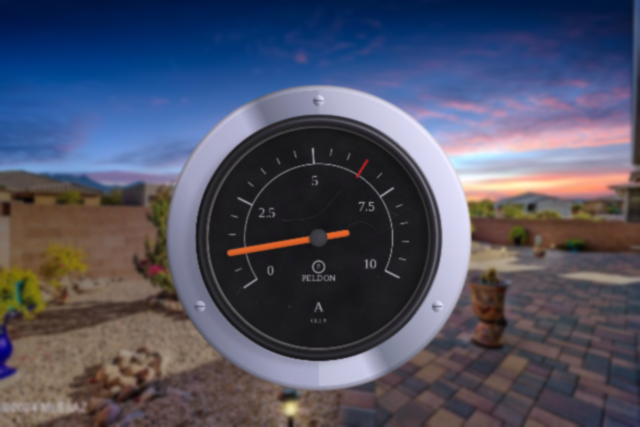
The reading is **1** A
